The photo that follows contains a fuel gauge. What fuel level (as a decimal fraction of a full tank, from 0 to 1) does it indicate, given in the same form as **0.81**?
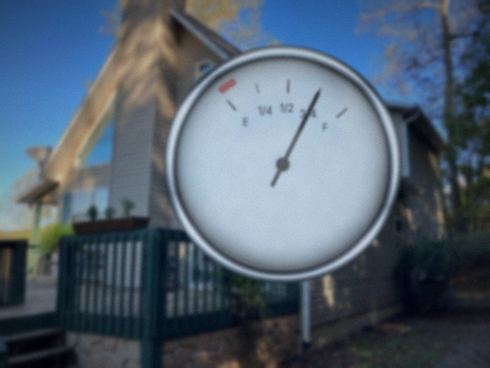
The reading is **0.75**
